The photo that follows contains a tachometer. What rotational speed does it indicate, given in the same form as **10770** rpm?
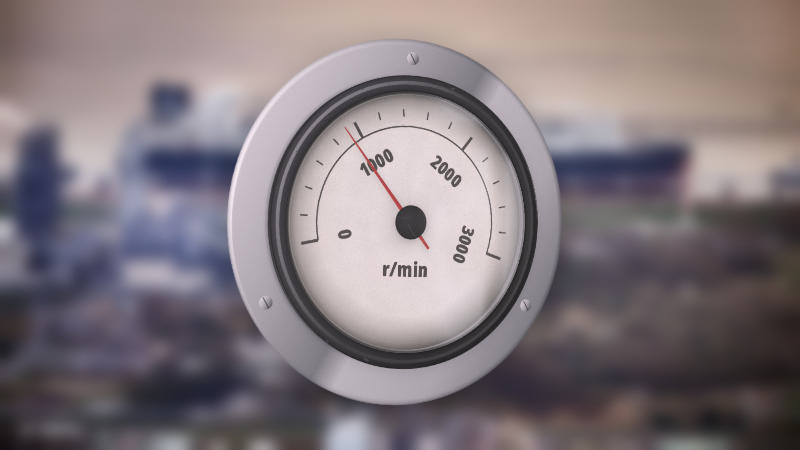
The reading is **900** rpm
